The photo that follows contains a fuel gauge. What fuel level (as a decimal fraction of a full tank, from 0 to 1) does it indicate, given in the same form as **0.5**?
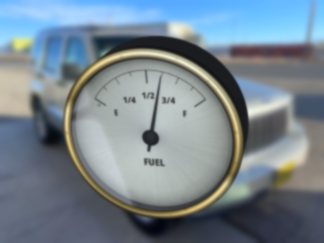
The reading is **0.625**
